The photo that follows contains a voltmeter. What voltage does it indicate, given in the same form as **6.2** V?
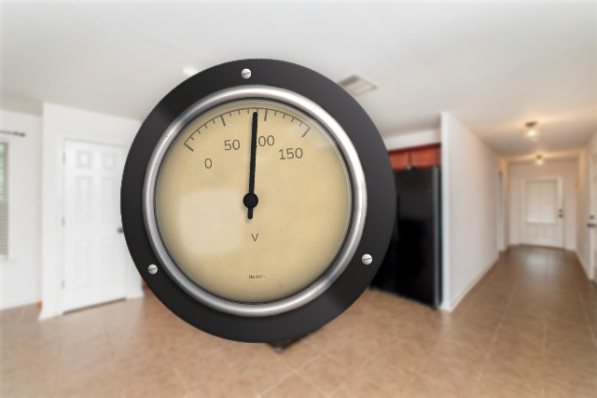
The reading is **90** V
